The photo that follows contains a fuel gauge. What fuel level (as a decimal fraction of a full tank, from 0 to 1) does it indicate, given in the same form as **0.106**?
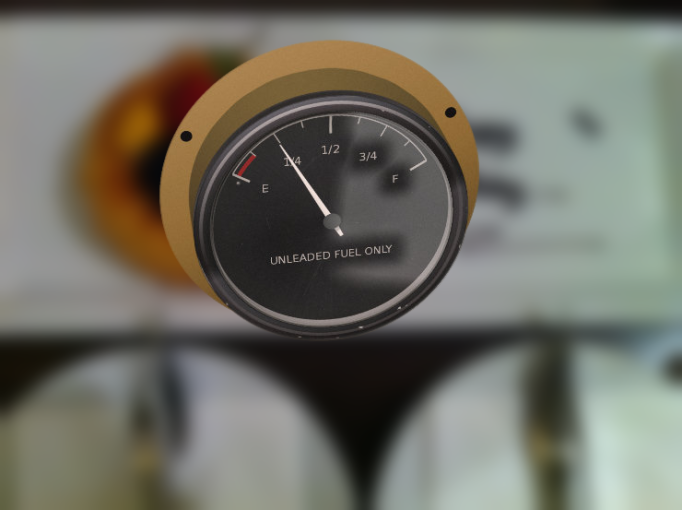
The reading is **0.25**
